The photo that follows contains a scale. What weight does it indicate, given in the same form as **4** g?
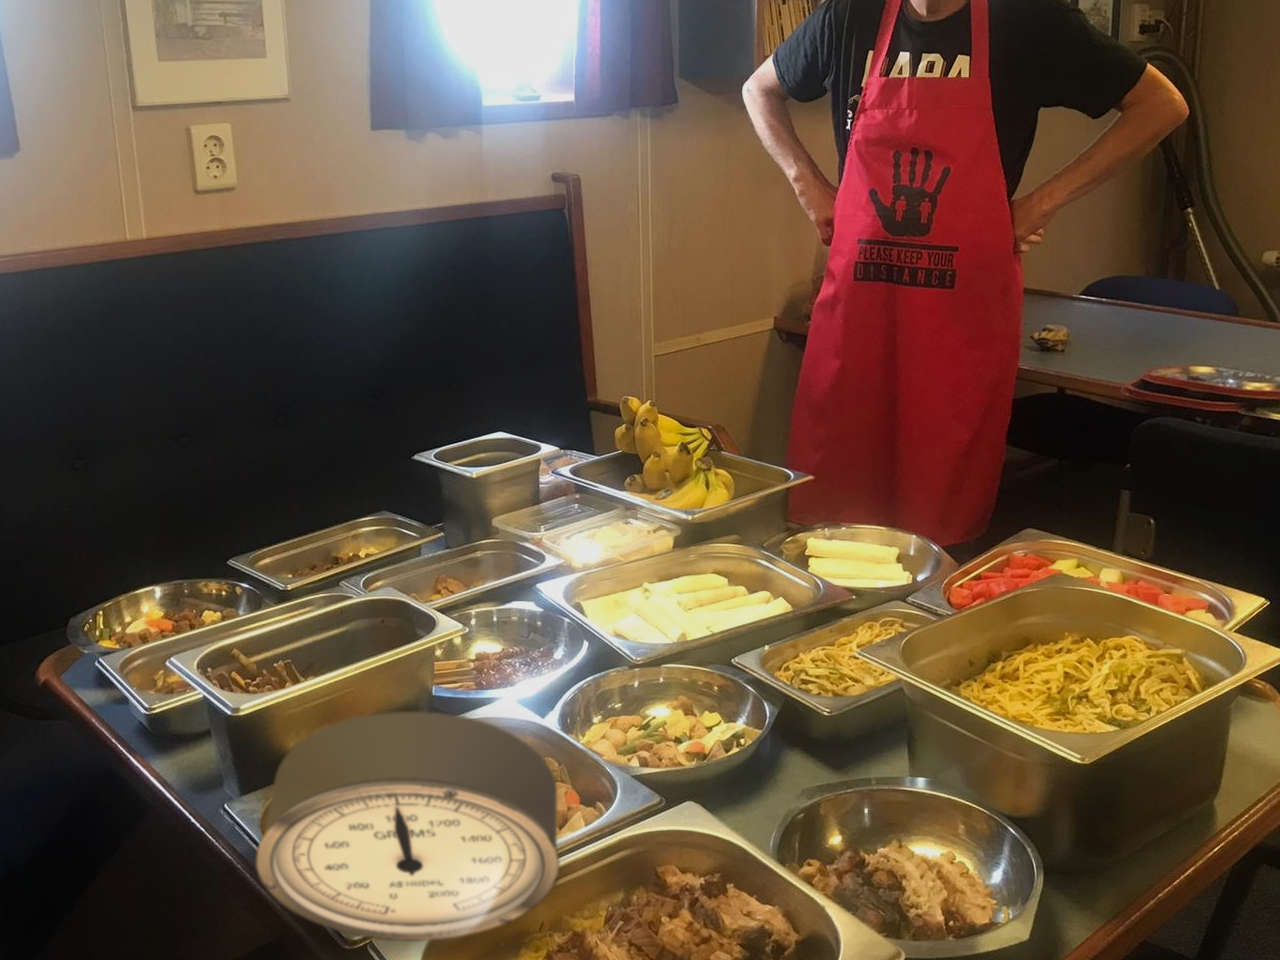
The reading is **1000** g
